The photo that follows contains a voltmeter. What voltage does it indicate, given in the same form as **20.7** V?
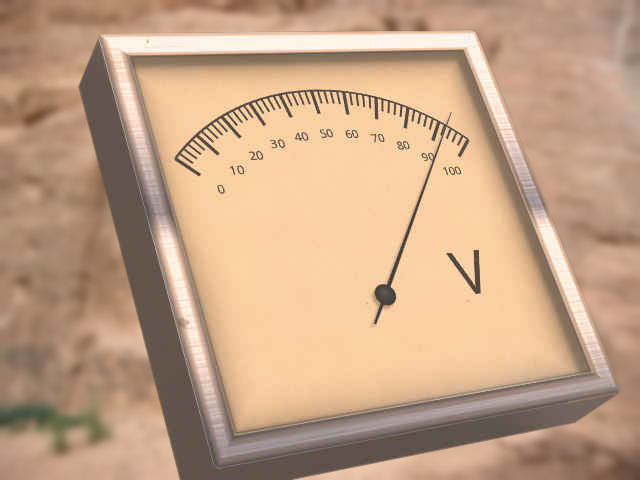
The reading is **92** V
